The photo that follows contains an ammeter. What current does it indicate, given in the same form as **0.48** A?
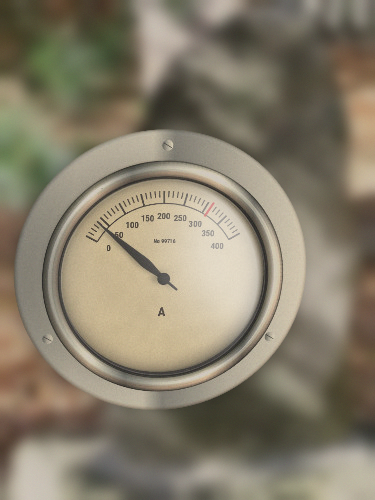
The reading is **40** A
